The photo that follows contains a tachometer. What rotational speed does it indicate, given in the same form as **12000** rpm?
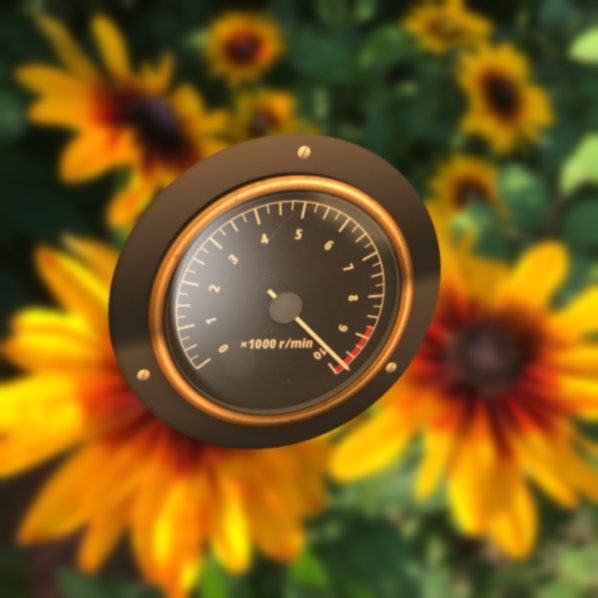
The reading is **9750** rpm
